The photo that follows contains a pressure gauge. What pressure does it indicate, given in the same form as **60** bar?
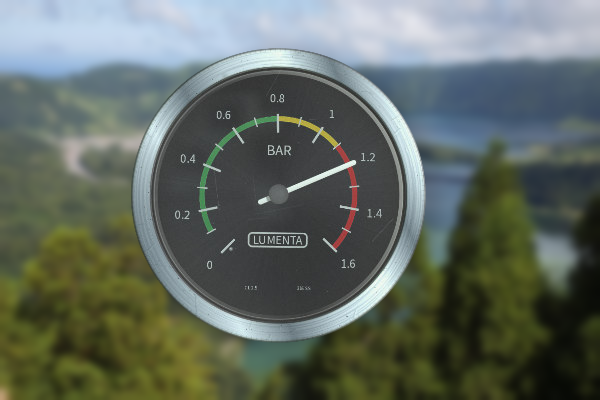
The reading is **1.2** bar
